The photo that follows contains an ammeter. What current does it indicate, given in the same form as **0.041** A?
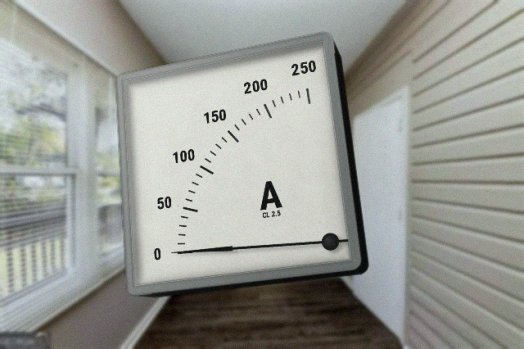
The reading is **0** A
